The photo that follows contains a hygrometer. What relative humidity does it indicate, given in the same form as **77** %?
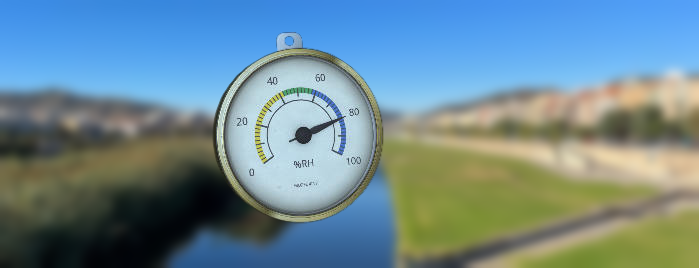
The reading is **80** %
